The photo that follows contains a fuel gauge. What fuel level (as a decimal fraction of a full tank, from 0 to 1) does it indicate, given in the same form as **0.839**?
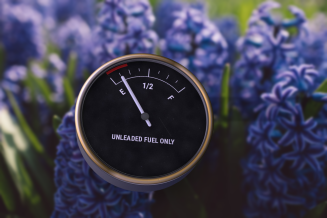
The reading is **0.125**
